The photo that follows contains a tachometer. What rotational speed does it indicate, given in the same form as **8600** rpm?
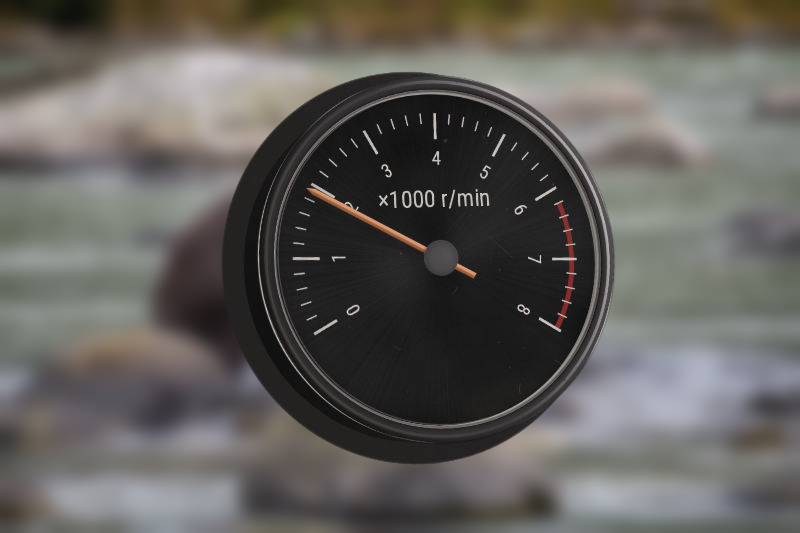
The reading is **1900** rpm
